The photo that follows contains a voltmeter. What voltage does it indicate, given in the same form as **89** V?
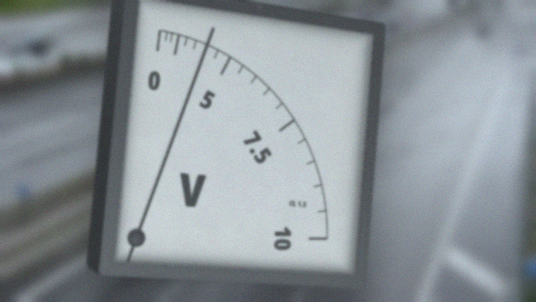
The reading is **4** V
